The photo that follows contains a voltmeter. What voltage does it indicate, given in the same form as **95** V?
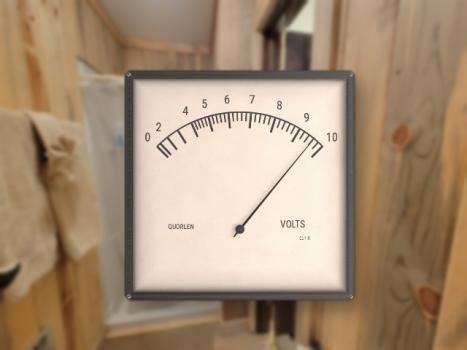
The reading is **9.6** V
